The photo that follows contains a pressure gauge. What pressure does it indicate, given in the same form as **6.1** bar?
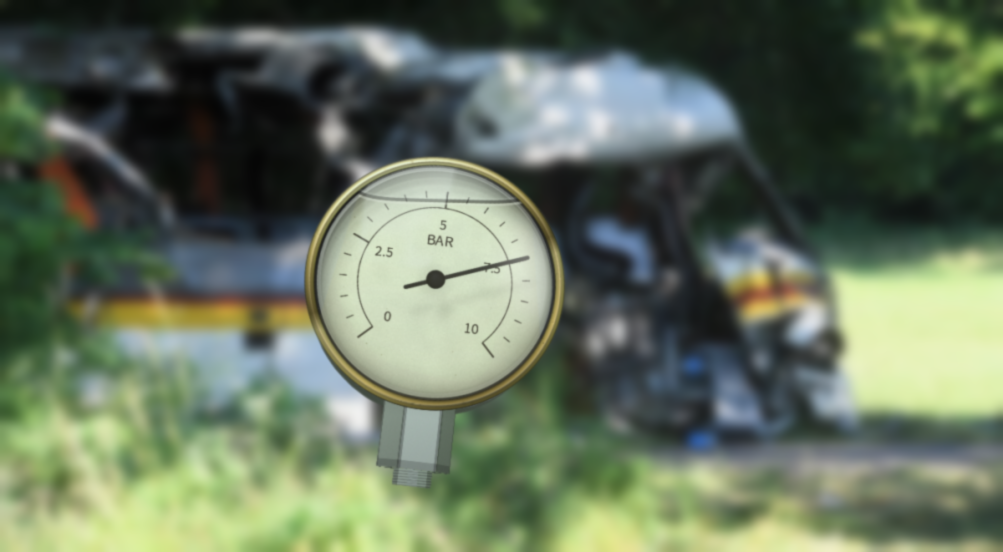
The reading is **7.5** bar
